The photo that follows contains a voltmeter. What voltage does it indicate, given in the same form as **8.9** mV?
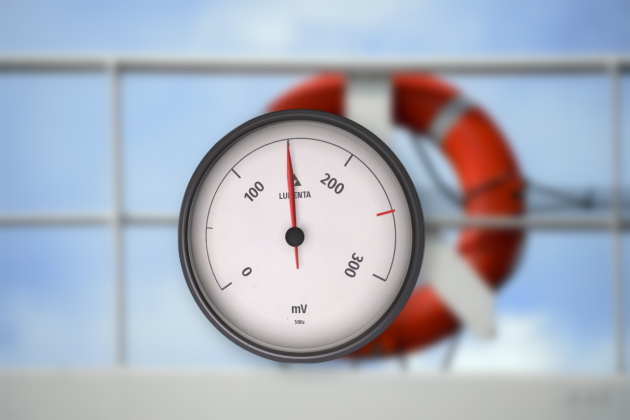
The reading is **150** mV
